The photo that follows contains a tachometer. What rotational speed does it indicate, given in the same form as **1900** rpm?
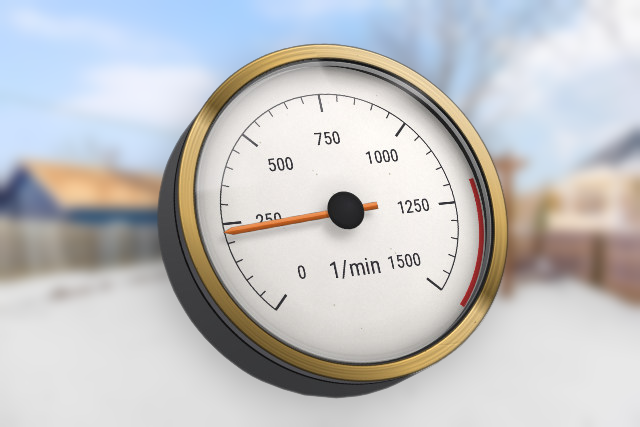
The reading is **225** rpm
